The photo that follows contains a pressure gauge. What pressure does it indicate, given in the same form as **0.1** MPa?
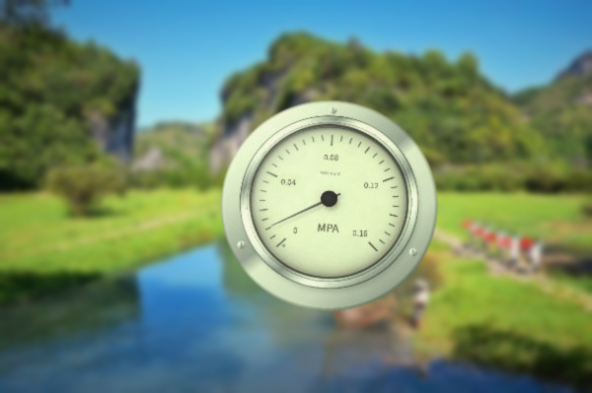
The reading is **0.01** MPa
